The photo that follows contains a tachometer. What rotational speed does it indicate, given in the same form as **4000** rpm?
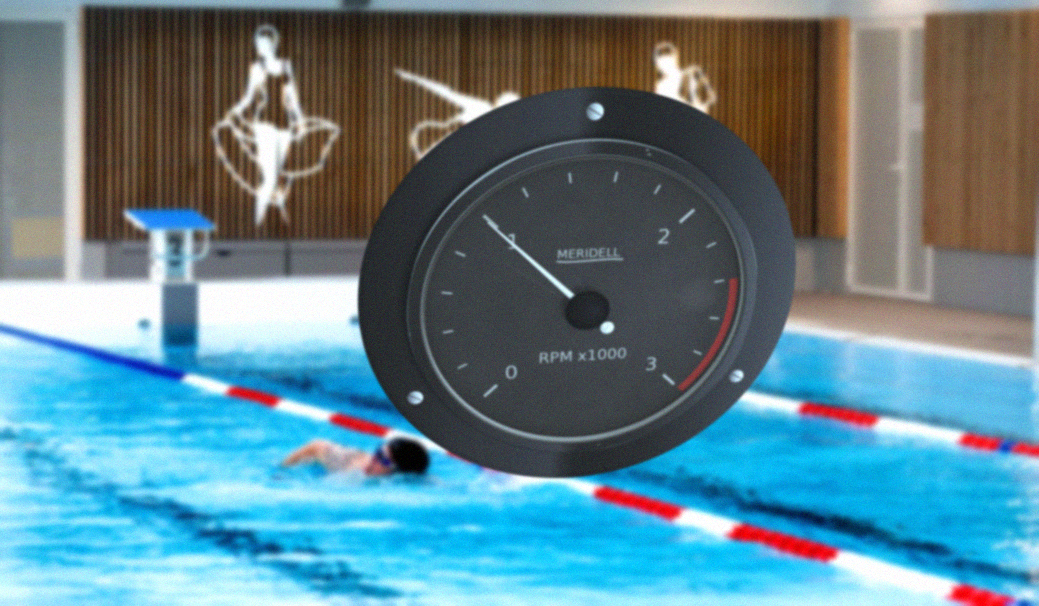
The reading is **1000** rpm
